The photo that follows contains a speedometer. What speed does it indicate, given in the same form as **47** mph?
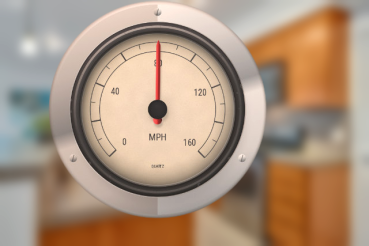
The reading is **80** mph
